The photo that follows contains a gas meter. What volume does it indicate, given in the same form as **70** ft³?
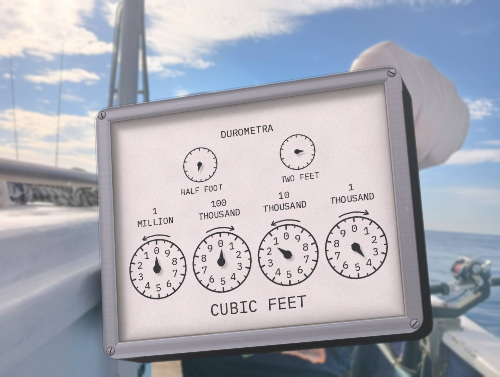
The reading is **1400** ft³
